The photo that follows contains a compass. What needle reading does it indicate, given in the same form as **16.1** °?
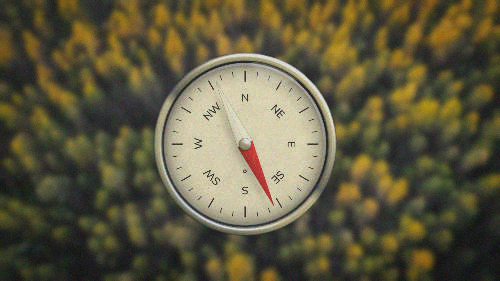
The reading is **155** °
